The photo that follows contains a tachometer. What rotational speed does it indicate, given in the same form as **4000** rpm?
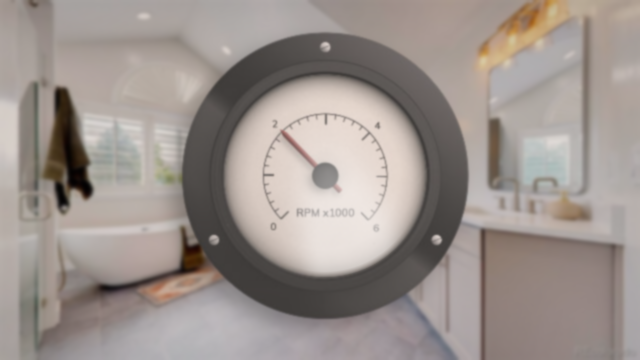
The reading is **2000** rpm
